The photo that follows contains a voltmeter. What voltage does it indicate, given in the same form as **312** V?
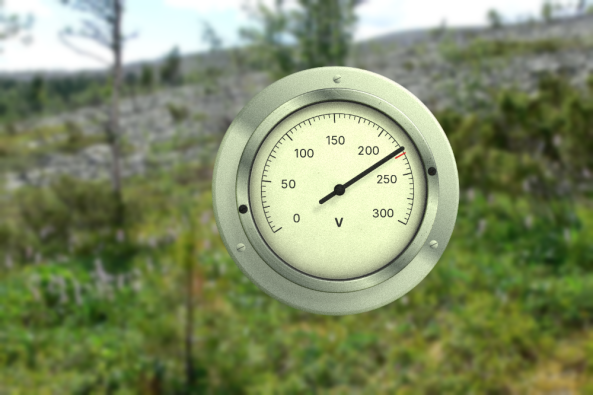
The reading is **225** V
